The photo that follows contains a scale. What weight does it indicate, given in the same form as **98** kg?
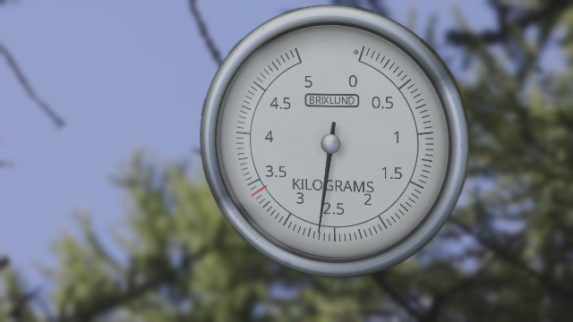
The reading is **2.65** kg
